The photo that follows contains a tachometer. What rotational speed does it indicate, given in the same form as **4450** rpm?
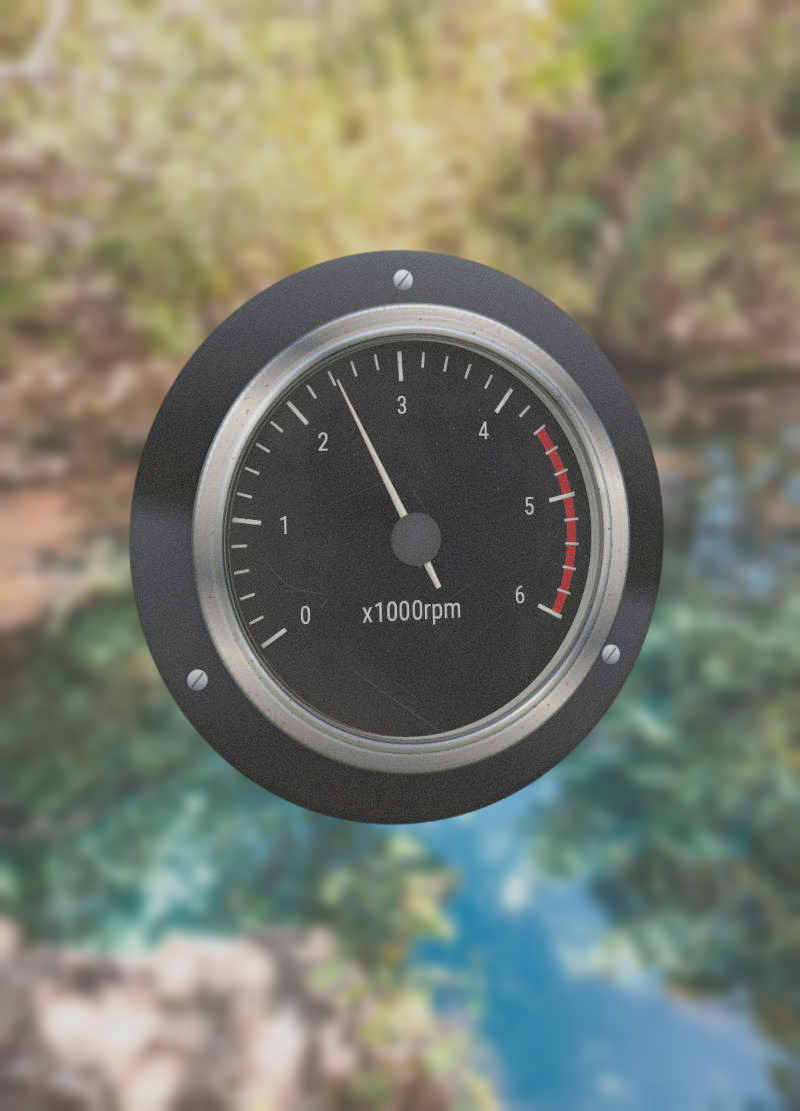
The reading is **2400** rpm
